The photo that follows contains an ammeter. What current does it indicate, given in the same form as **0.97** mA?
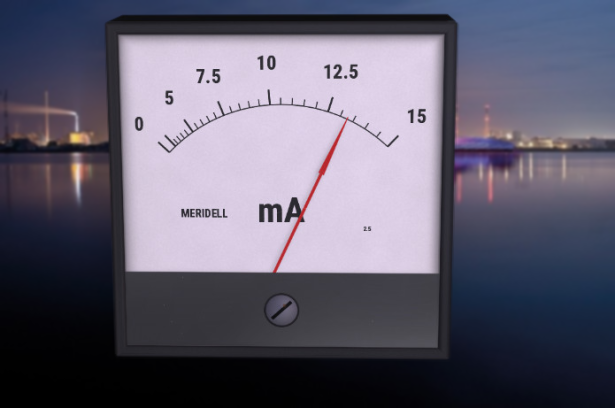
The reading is **13.25** mA
